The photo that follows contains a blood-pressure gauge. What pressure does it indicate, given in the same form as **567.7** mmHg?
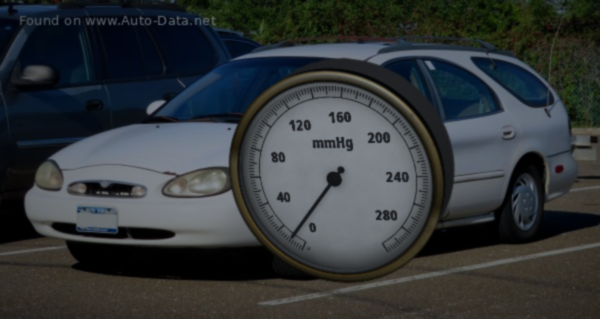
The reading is **10** mmHg
